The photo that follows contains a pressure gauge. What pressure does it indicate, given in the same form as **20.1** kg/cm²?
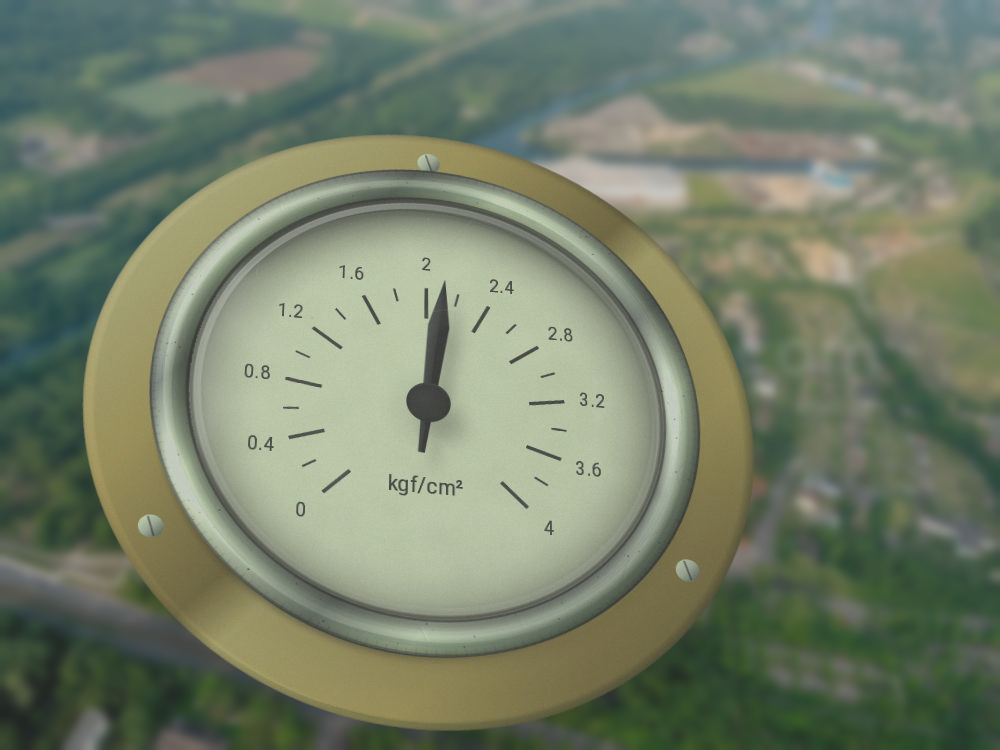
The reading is **2.1** kg/cm²
